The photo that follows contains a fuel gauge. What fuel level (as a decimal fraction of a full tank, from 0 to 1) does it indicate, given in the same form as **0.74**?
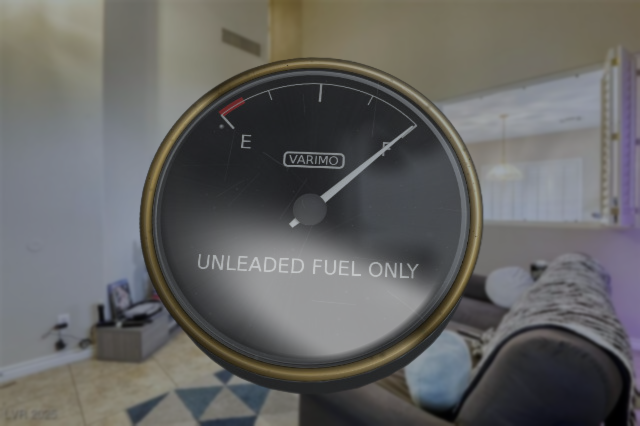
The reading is **1**
